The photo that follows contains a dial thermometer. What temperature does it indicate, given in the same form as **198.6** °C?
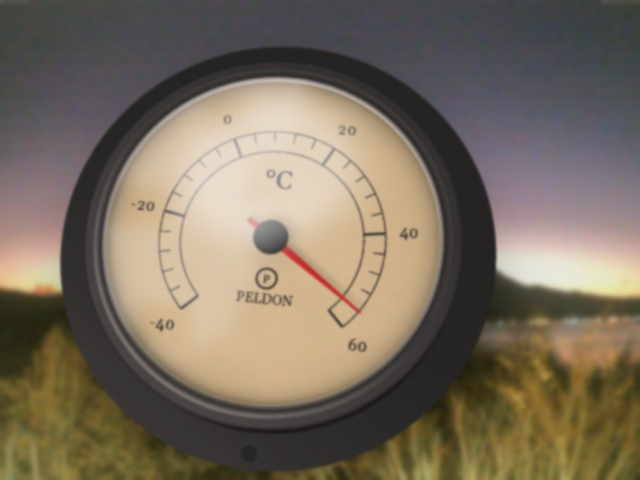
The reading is **56** °C
